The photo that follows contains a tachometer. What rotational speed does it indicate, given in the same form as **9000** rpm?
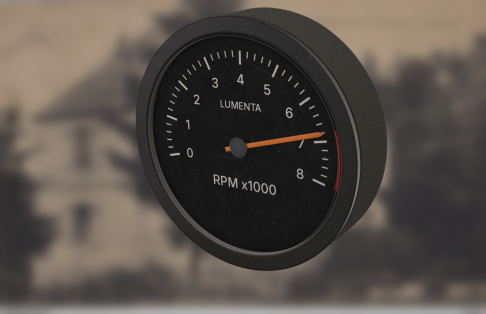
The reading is **6800** rpm
